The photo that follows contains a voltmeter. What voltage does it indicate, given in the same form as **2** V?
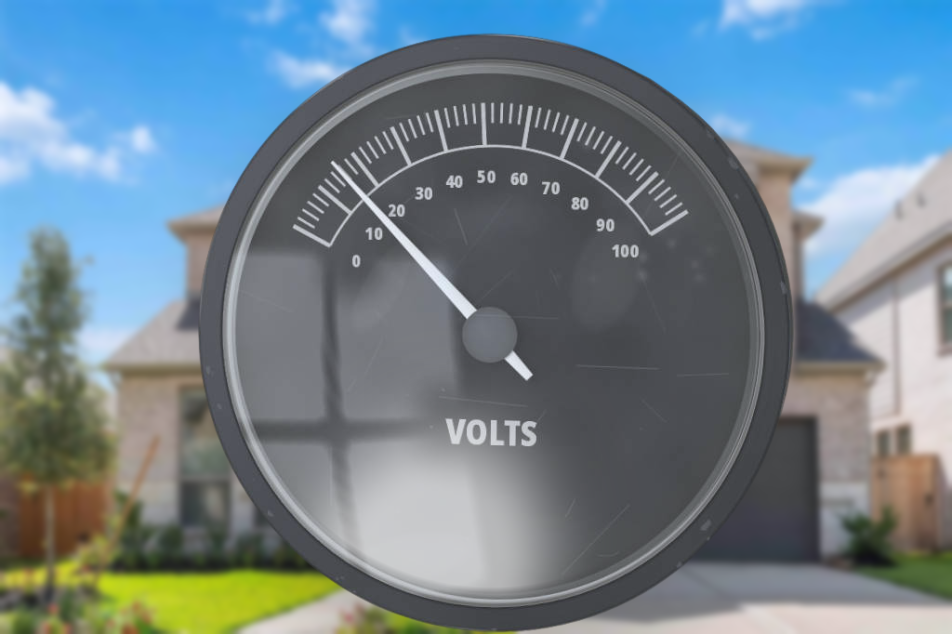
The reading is **16** V
